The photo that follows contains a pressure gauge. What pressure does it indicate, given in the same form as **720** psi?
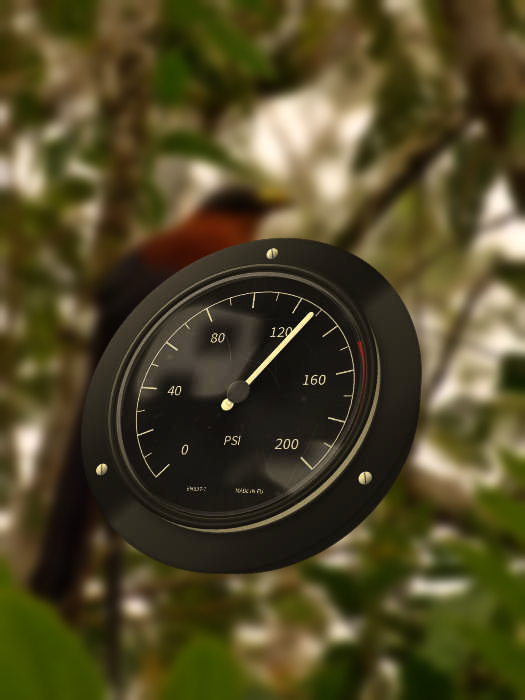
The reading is **130** psi
